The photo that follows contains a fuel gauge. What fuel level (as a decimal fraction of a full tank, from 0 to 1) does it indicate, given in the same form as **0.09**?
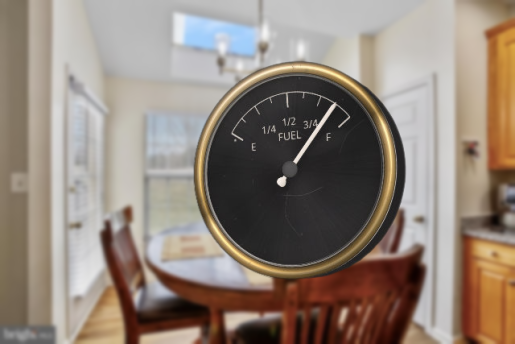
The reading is **0.875**
